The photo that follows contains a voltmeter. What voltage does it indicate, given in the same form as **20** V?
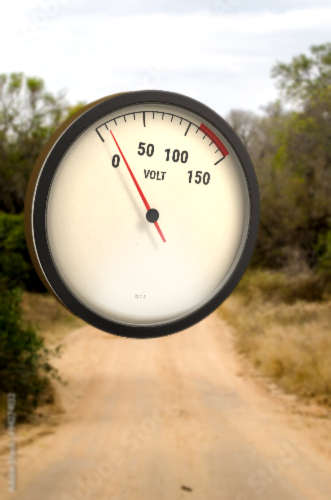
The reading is **10** V
